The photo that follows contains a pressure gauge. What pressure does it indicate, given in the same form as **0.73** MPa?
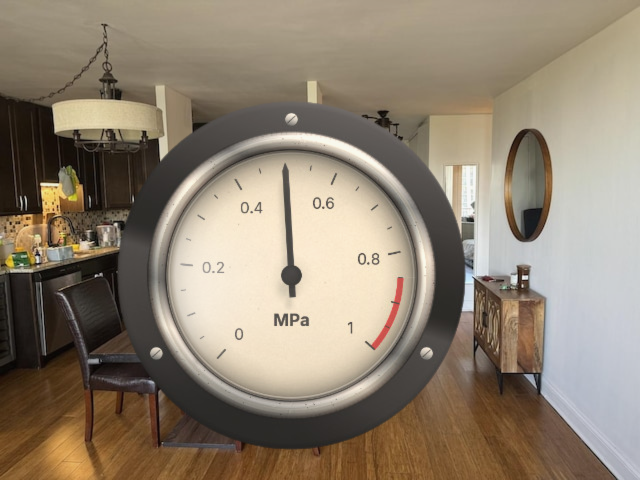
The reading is **0.5** MPa
